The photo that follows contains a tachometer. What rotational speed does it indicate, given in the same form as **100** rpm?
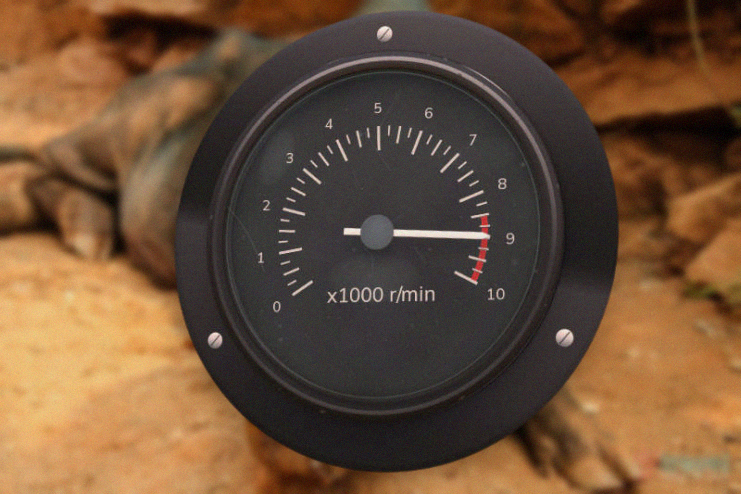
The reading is **9000** rpm
